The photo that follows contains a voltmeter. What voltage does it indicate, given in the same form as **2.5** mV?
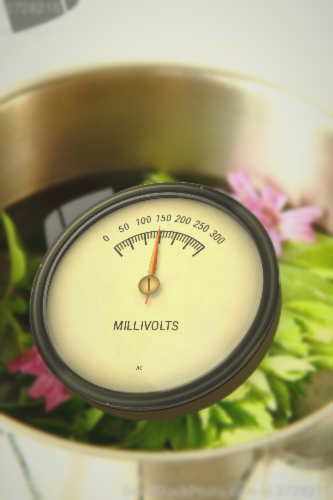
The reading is **150** mV
